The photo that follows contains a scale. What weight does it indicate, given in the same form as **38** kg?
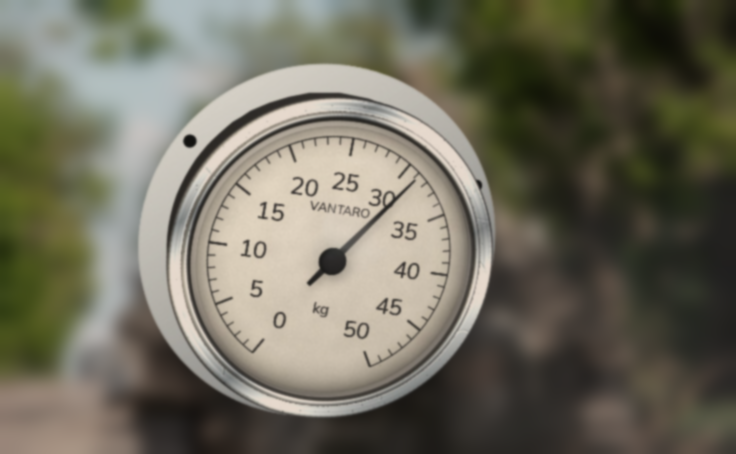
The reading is **31** kg
